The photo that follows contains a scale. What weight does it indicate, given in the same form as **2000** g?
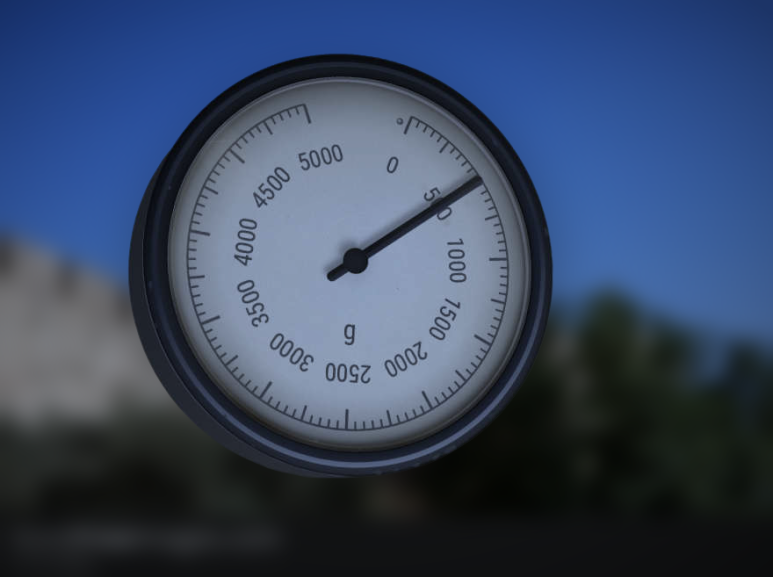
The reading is **525** g
